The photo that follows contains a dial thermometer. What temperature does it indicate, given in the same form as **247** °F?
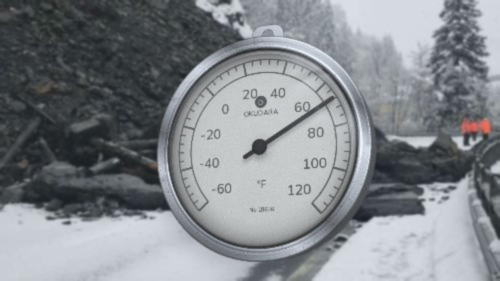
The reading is **68** °F
